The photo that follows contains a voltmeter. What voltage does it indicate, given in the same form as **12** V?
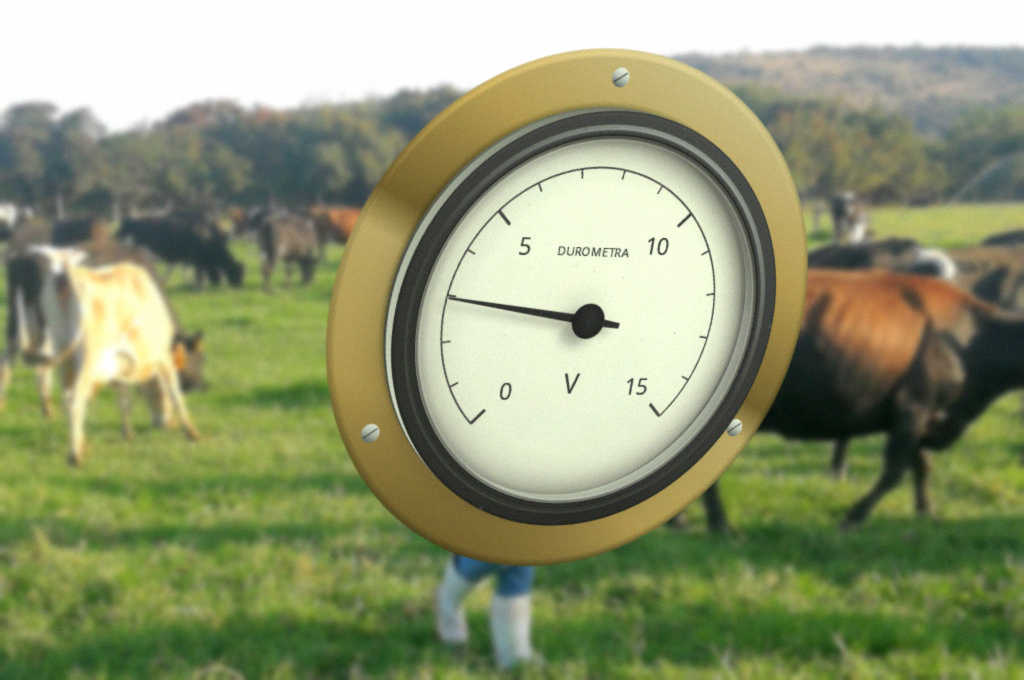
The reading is **3** V
